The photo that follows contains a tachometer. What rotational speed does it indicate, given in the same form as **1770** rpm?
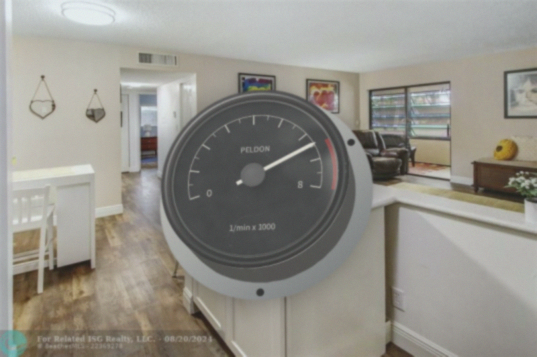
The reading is **6500** rpm
